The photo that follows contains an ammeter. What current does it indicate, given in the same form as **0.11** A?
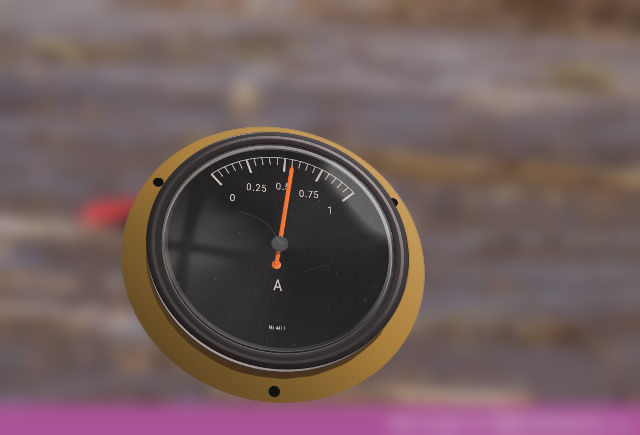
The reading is **0.55** A
